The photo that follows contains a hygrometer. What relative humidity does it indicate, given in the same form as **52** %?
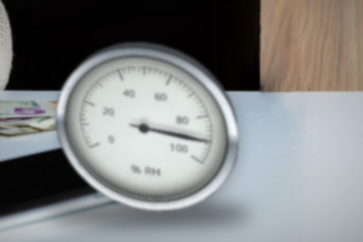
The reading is **90** %
